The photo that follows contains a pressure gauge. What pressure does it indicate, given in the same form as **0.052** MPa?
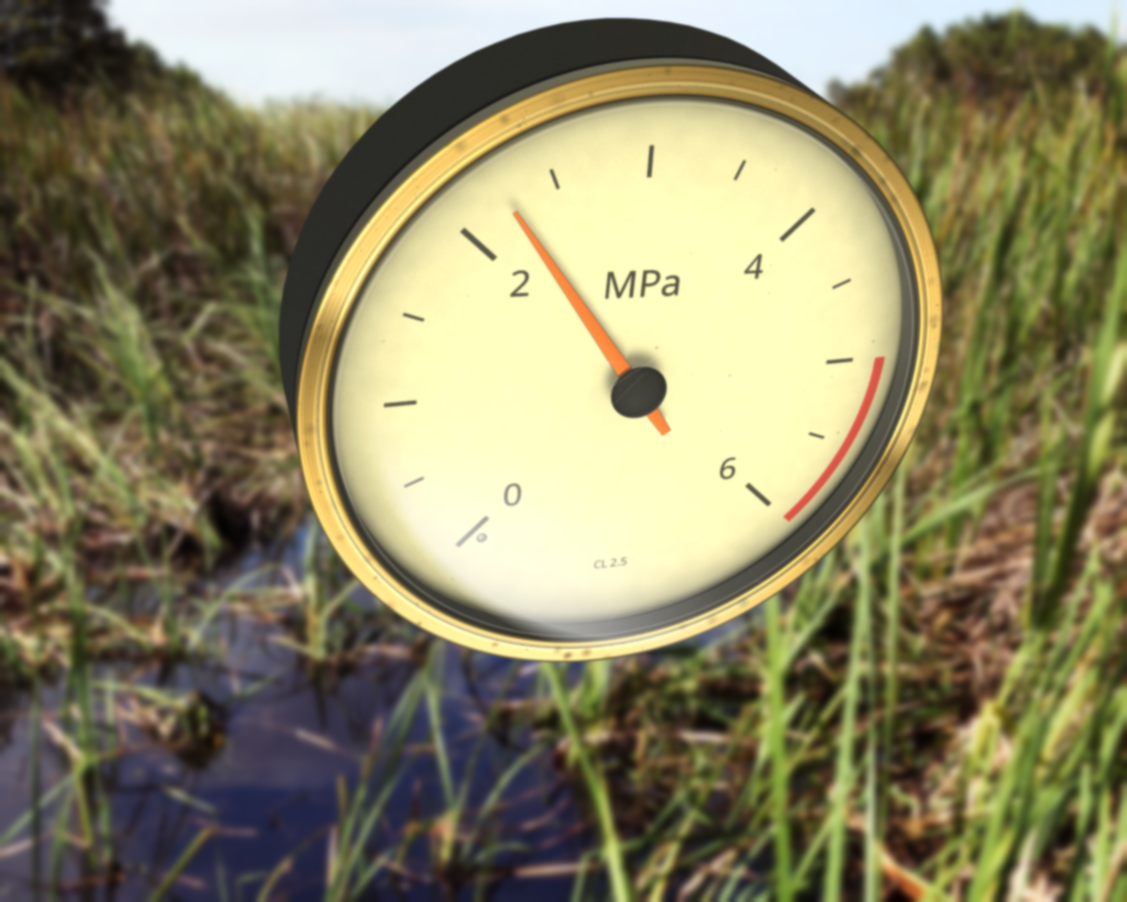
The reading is **2.25** MPa
